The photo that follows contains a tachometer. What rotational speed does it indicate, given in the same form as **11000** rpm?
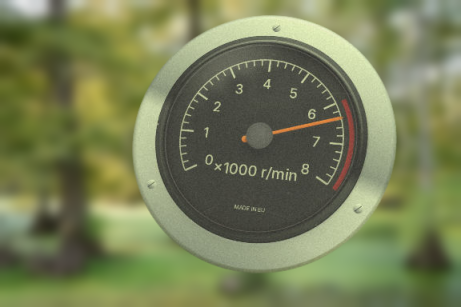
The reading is **6400** rpm
